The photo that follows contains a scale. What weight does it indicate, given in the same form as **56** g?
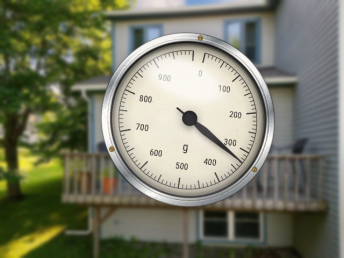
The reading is **330** g
